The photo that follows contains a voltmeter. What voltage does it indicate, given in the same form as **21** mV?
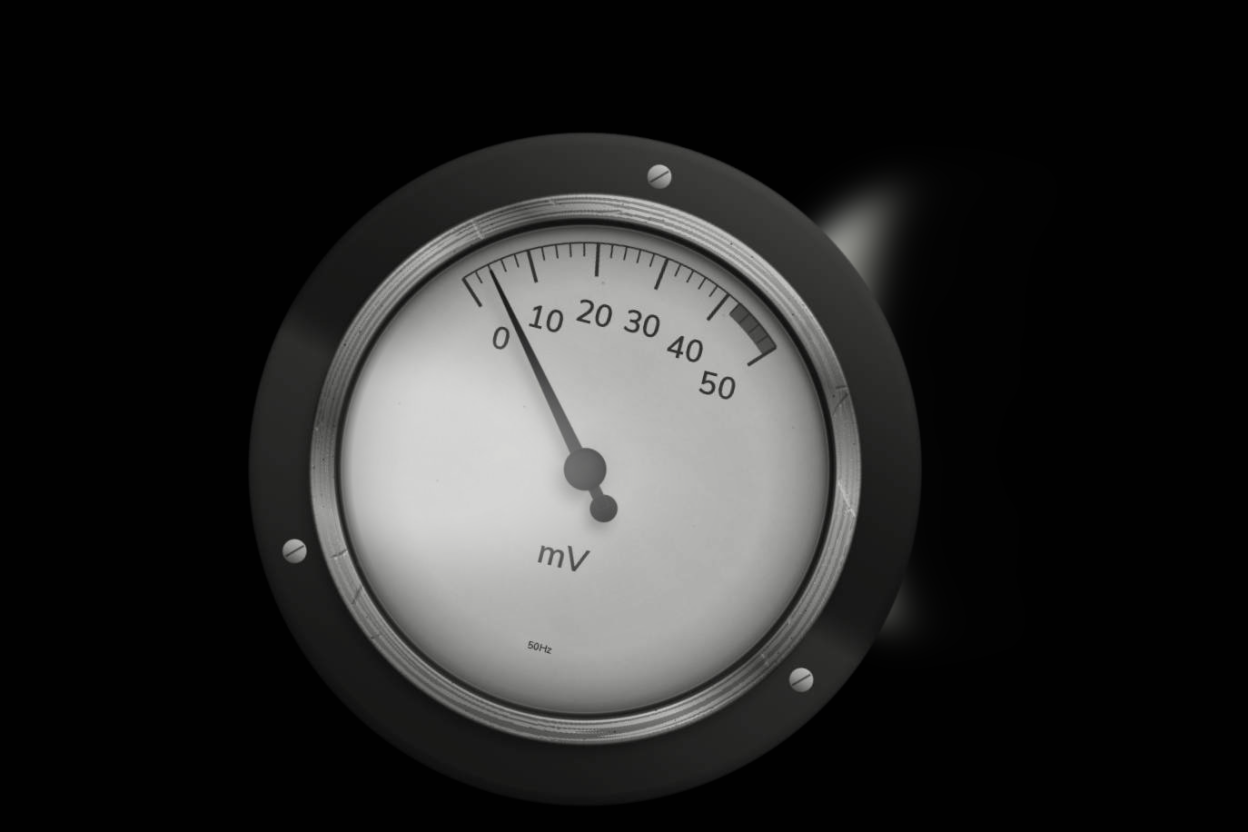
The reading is **4** mV
